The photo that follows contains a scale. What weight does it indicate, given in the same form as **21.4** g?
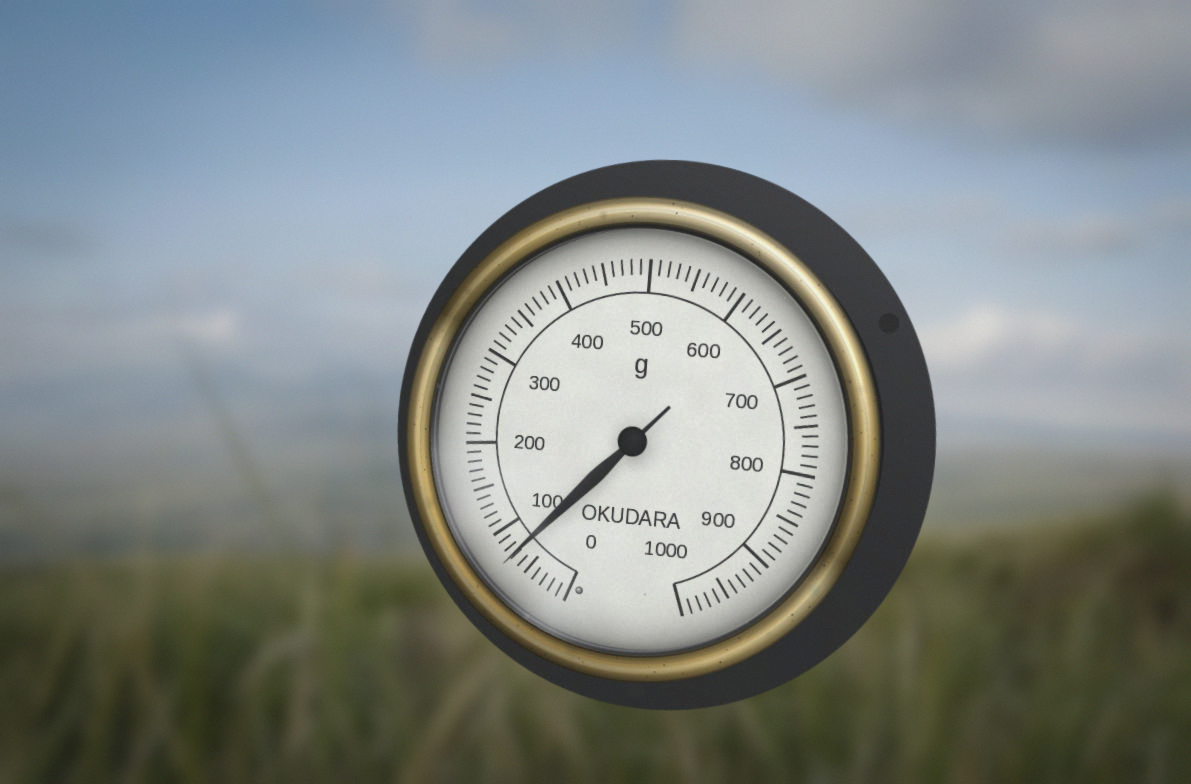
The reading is **70** g
